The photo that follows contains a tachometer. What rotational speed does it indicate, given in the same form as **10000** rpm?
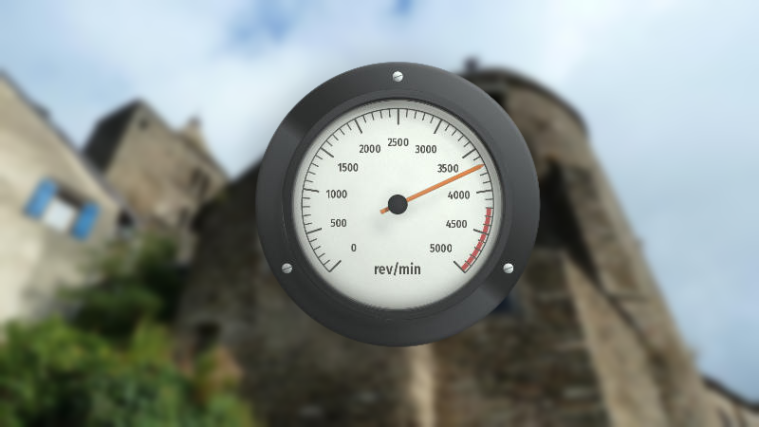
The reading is **3700** rpm
